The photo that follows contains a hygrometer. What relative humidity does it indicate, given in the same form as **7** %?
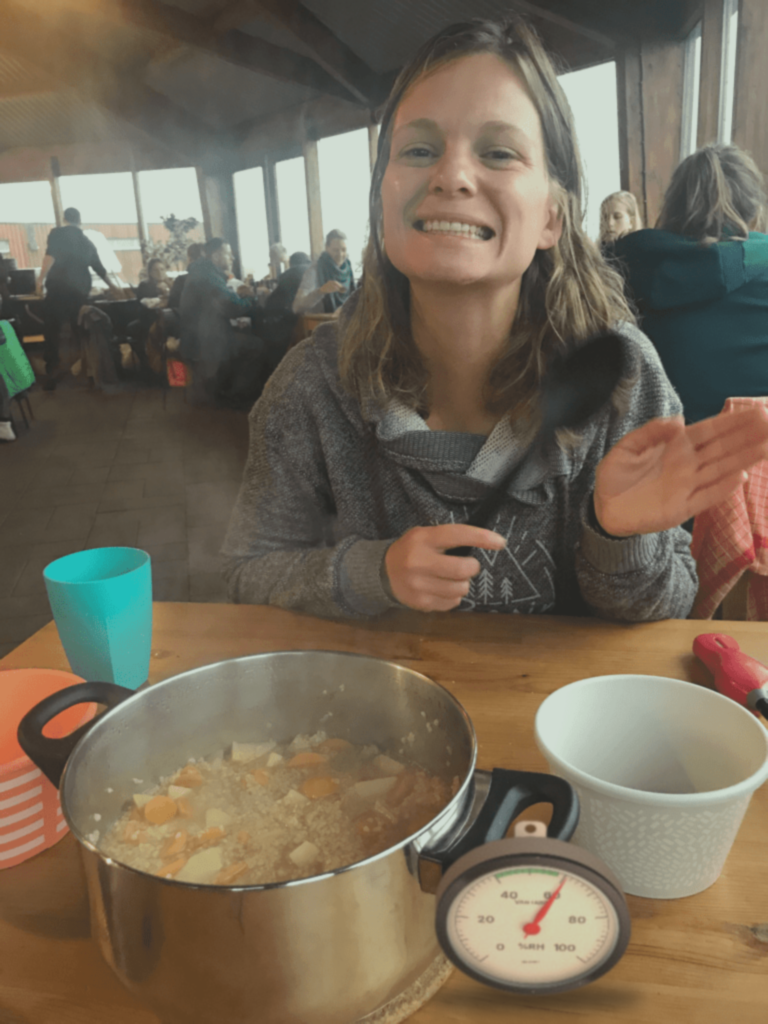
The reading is **60** %
